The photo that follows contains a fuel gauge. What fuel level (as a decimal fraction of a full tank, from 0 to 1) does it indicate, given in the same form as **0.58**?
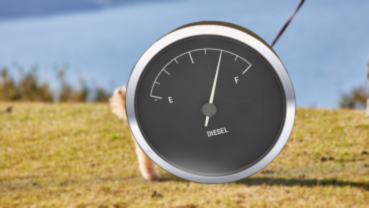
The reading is **0.75**
